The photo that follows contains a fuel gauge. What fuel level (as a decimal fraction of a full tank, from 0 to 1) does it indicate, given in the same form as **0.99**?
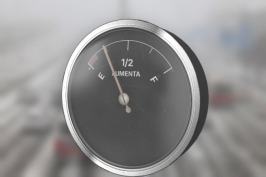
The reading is **0.25**
